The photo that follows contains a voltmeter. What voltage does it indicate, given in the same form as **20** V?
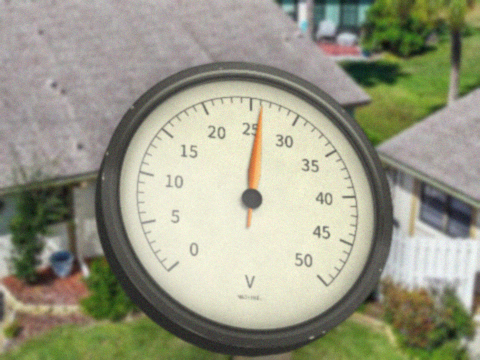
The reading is **26** V
